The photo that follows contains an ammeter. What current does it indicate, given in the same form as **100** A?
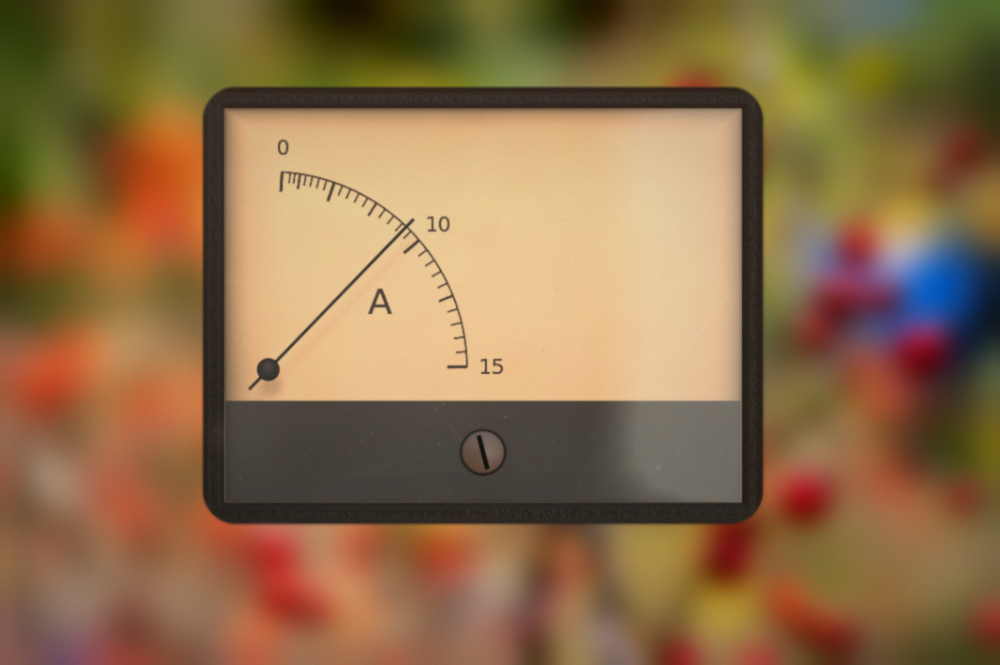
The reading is **9.25** A
